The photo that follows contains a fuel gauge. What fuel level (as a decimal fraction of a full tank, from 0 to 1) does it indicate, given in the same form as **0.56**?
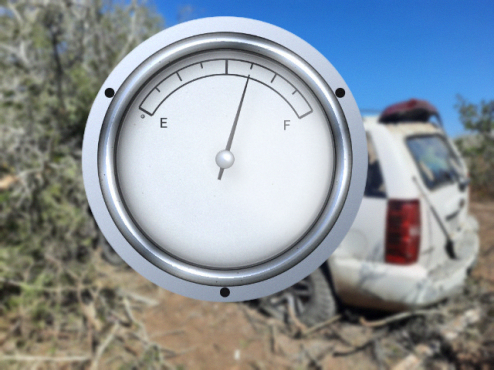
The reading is **0.625**
